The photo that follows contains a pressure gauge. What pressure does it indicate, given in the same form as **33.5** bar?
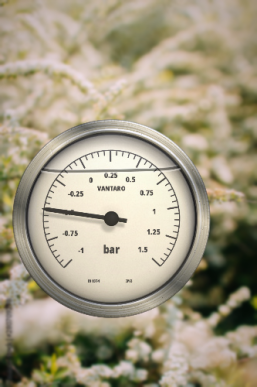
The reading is **-0.5** bar
